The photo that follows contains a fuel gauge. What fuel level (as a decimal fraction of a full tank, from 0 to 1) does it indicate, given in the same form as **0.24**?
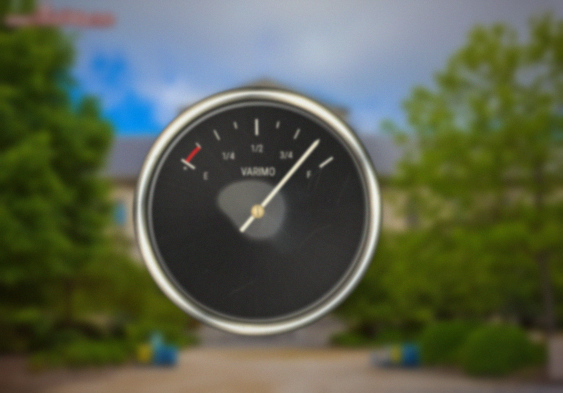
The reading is **0.875**
